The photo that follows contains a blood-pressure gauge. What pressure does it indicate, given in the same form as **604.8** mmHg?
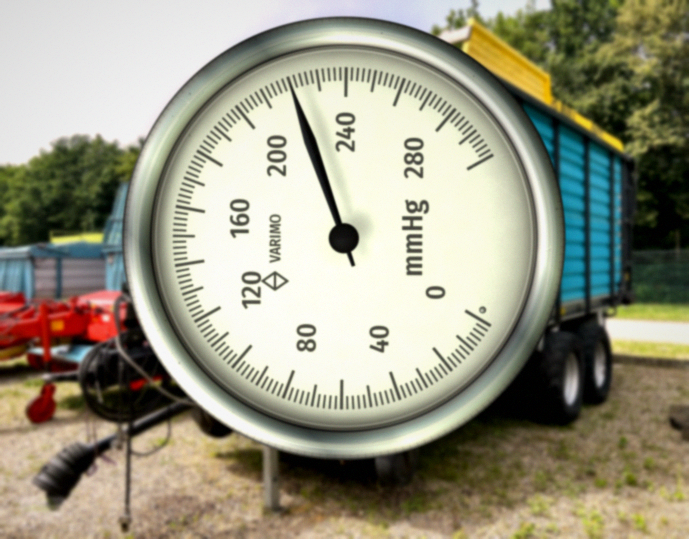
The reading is **220** mmHg
